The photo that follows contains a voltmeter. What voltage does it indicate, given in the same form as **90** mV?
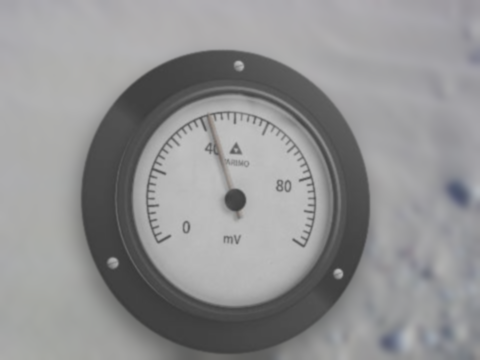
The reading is **42** mV
